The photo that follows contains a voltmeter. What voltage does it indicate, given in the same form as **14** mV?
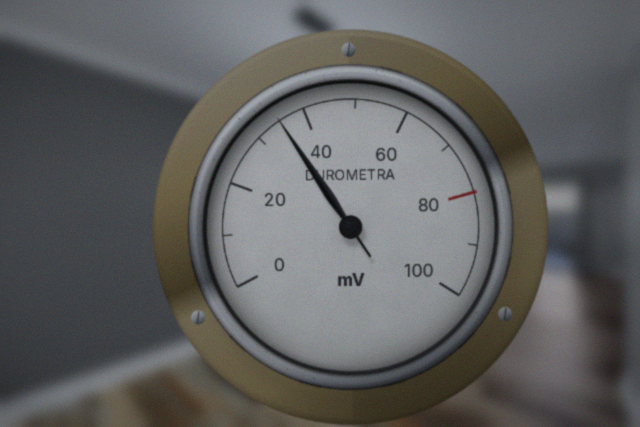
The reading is **35** mV
